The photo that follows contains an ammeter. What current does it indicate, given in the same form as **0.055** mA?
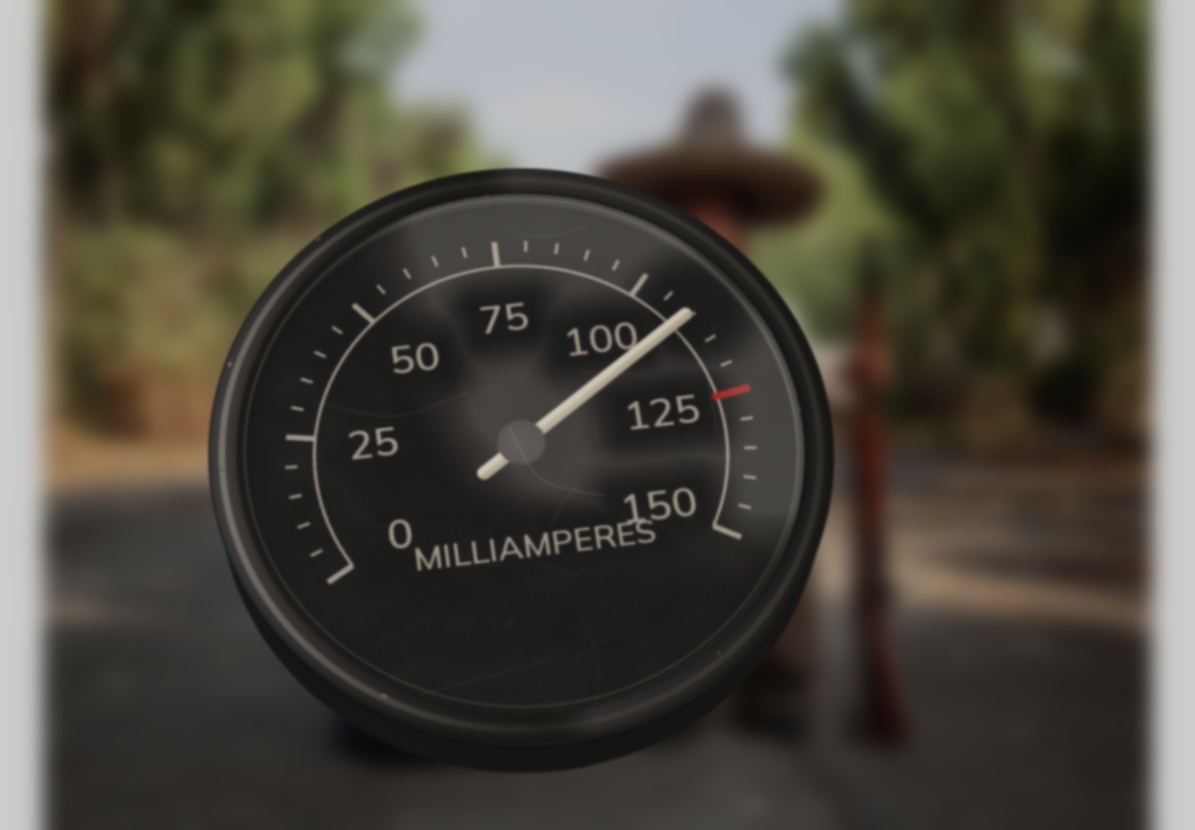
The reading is **110** mA
